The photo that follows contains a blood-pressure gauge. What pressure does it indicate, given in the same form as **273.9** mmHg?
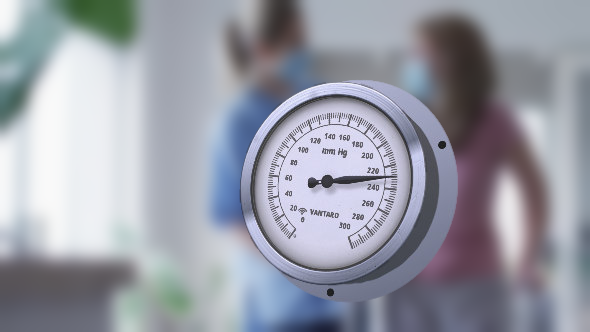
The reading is **230** mmHg
